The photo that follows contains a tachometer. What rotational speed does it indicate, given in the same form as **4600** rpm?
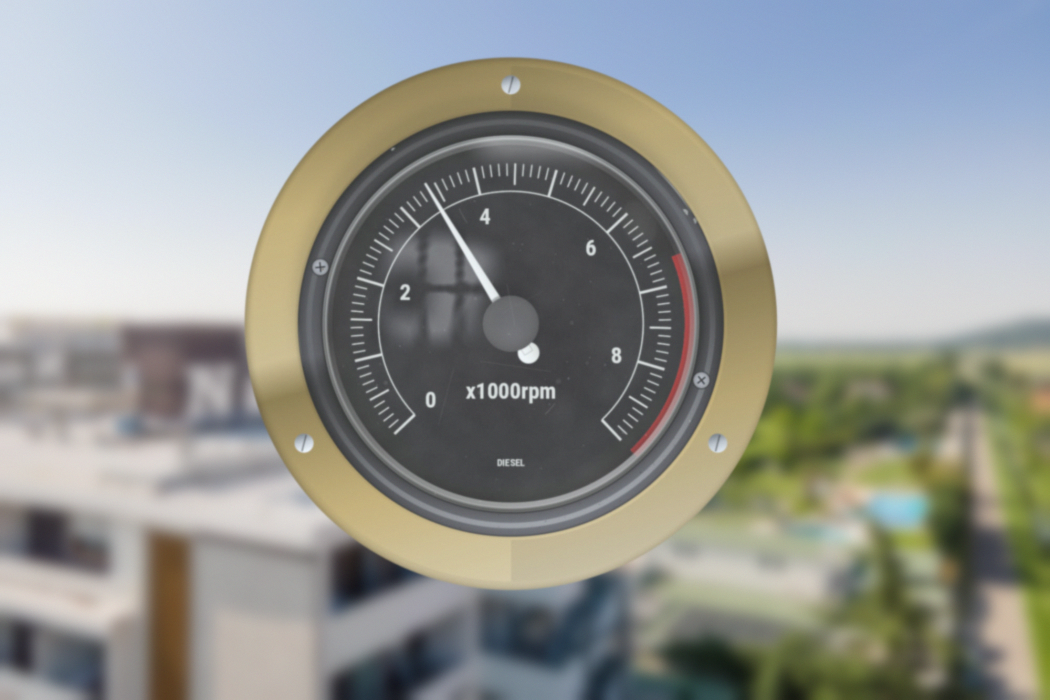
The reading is **3400** rpm
